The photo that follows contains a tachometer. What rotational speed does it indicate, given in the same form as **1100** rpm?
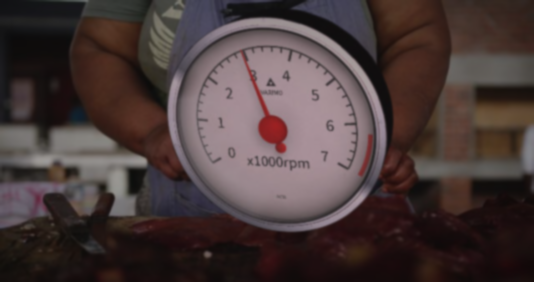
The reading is **3000** rpm
